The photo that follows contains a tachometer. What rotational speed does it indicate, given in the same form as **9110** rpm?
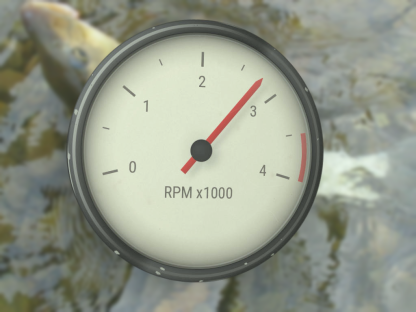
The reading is **2750** rpm
